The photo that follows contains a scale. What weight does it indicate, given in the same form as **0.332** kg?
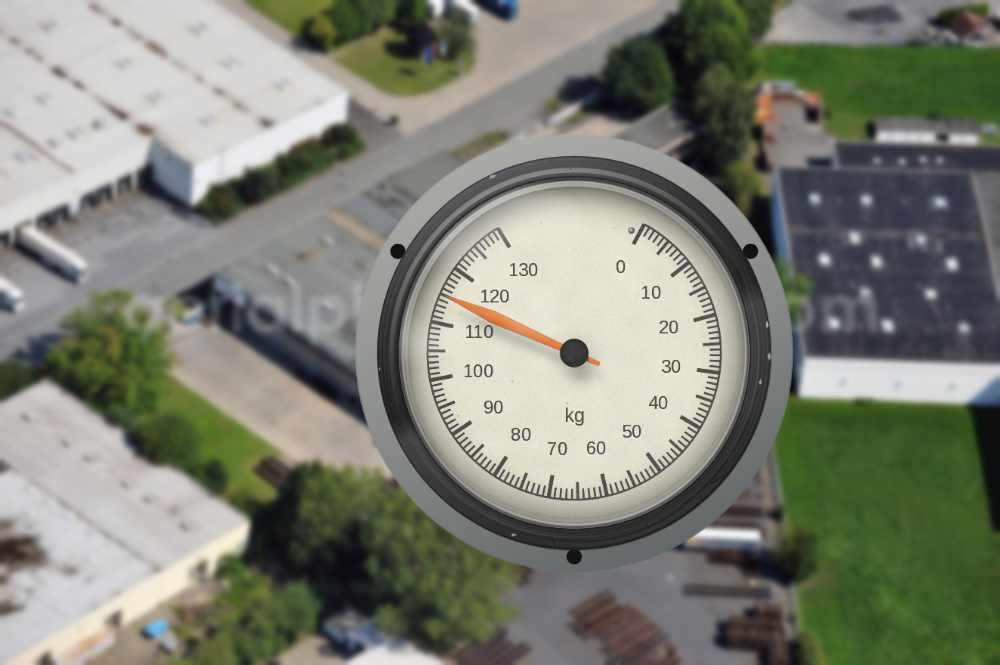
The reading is **115** kg
